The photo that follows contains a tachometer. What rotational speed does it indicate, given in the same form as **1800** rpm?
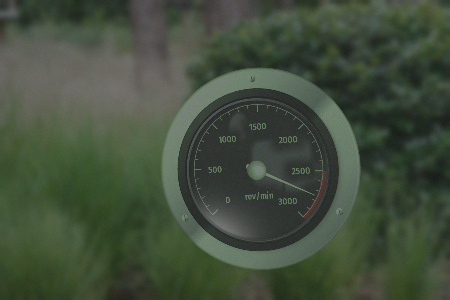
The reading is **2750** rpm
